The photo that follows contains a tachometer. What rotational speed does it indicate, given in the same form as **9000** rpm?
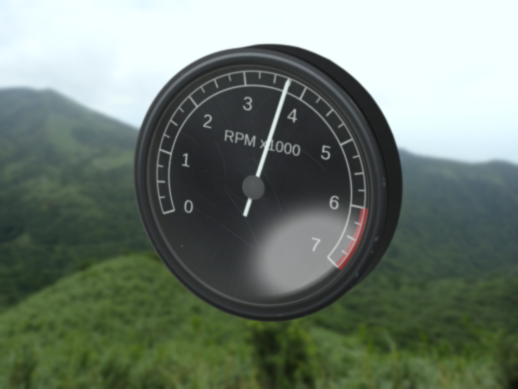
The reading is **3750** rpm
